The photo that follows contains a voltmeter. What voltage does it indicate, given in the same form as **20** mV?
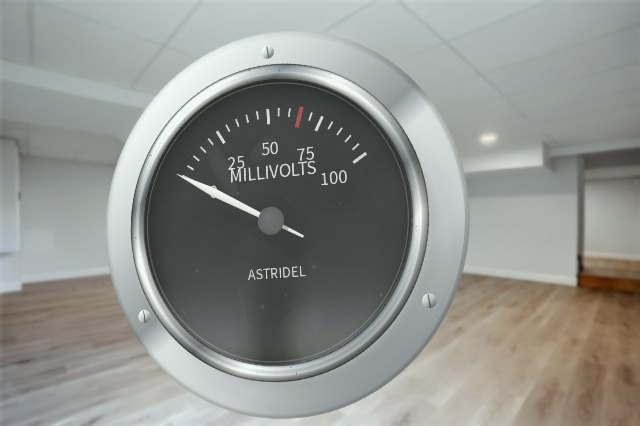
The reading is **0** mV
